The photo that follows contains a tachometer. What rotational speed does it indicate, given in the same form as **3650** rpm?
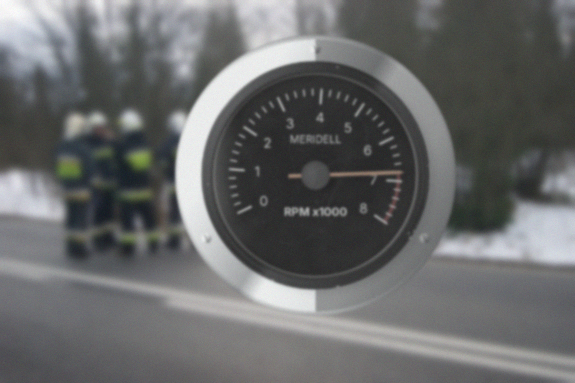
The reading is **6800** rpm
